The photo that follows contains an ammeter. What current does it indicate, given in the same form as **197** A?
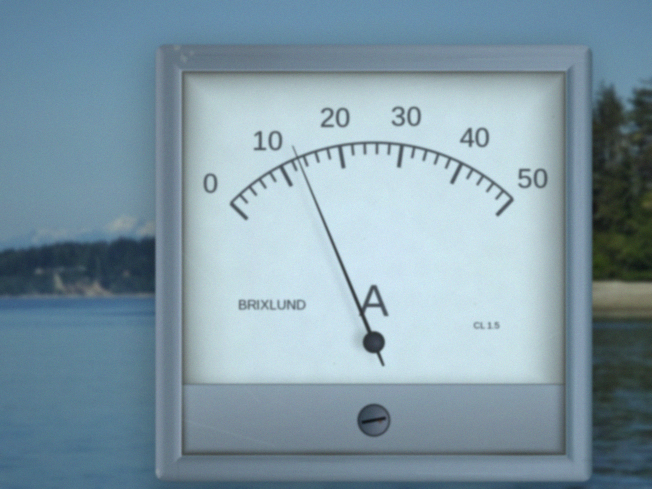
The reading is **13** A
